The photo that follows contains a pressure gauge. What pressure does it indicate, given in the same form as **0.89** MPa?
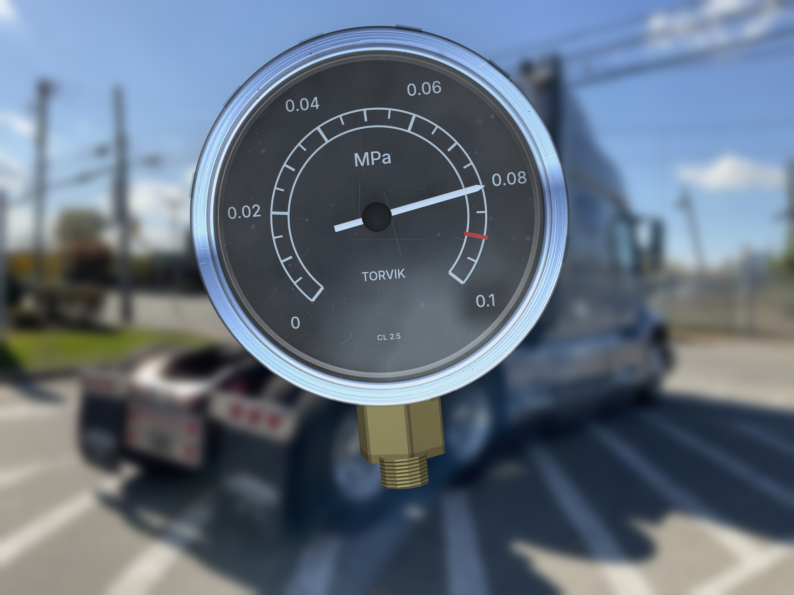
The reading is **0.08** MPa
